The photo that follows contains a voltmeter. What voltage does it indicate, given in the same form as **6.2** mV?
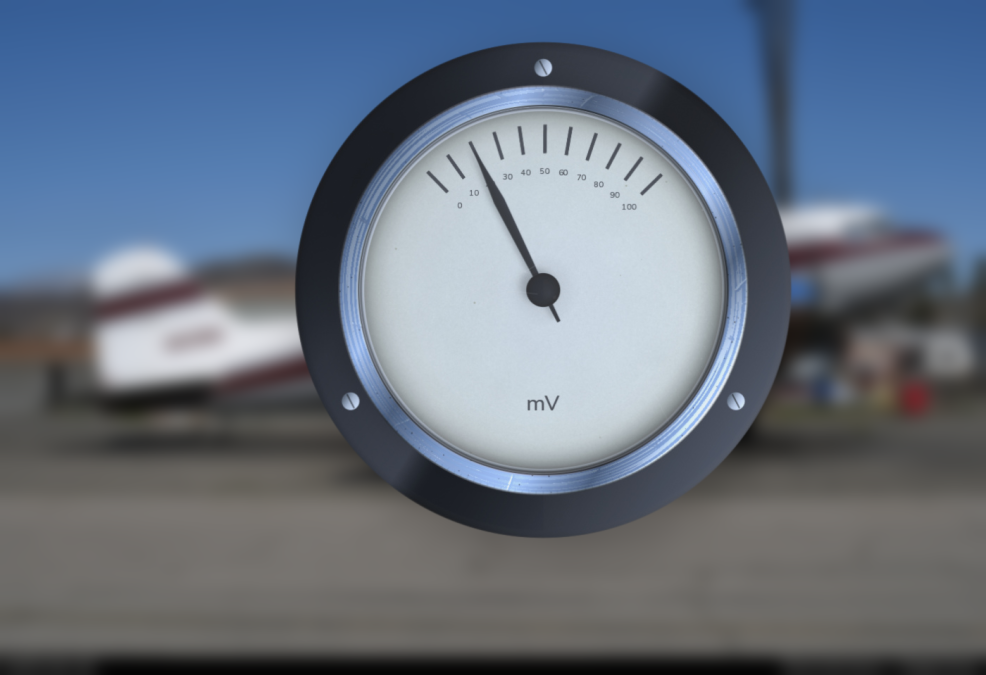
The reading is **20** mV
